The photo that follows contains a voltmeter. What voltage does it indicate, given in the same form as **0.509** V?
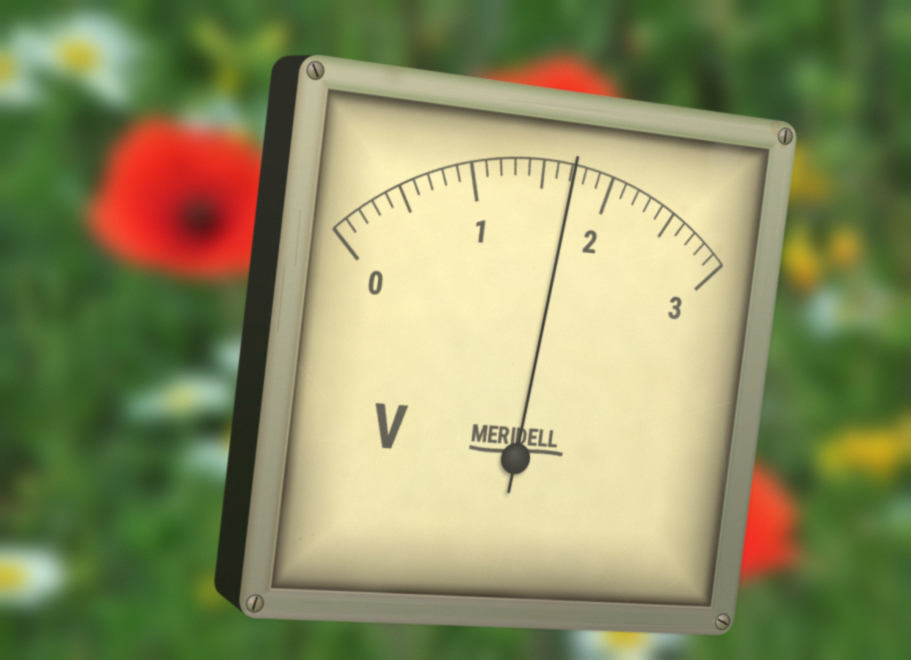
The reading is **1.7** V
